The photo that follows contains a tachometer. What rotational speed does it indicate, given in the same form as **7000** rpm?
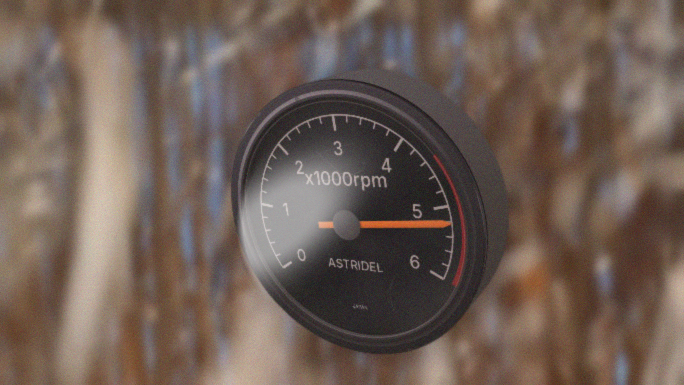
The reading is **5200** rpm
